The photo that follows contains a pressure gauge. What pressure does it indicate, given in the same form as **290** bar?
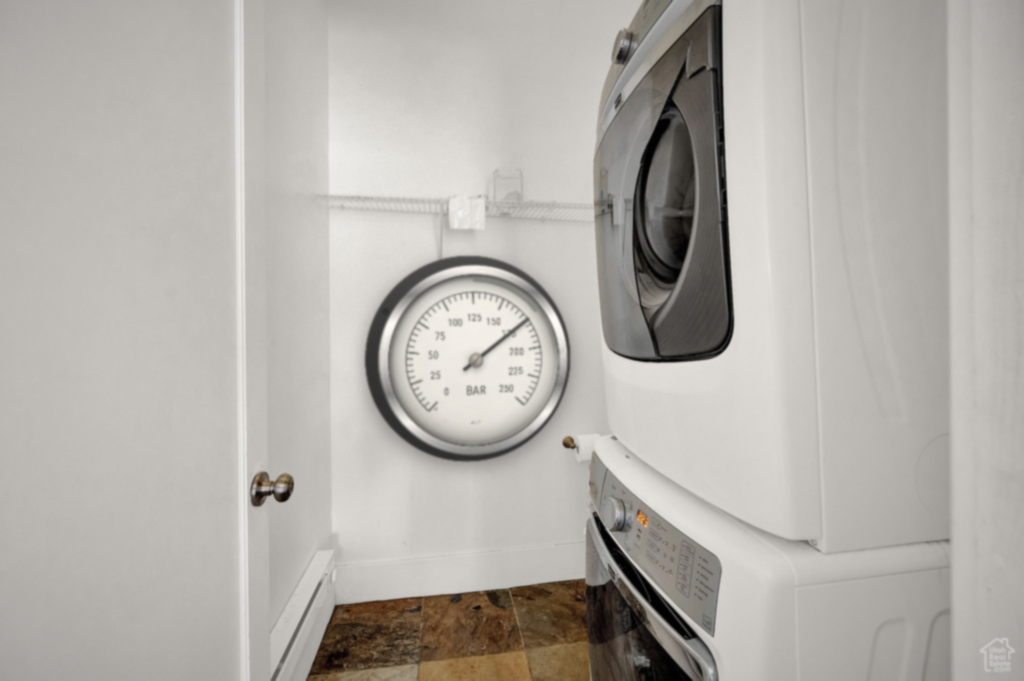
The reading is **175** bar
